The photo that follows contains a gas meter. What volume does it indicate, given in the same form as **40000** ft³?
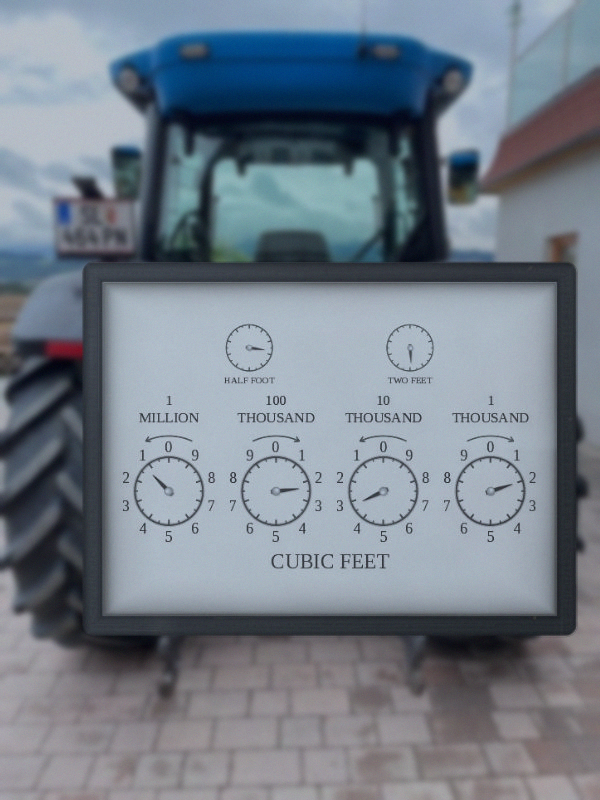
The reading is **123200** ft³
